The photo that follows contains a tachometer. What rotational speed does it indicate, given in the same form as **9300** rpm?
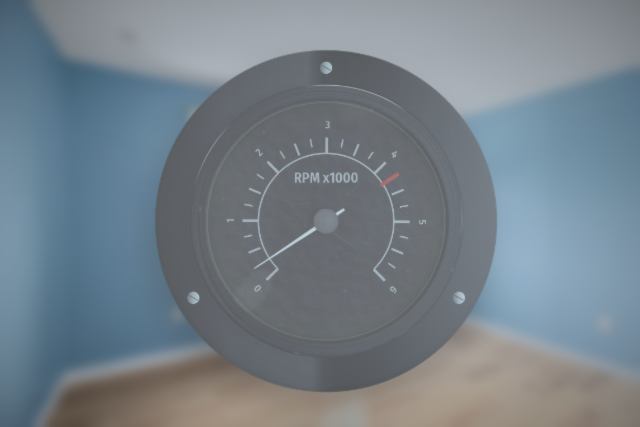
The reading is **250** rpm
